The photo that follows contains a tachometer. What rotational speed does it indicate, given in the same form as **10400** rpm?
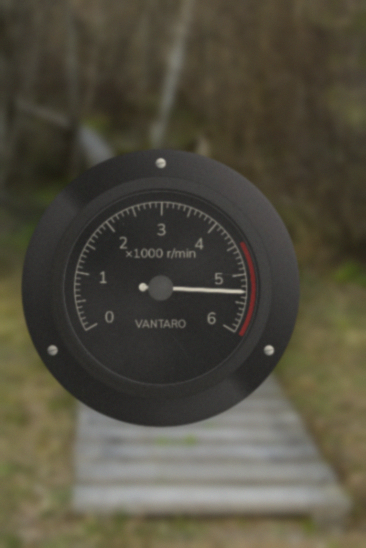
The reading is **5300** rpm
